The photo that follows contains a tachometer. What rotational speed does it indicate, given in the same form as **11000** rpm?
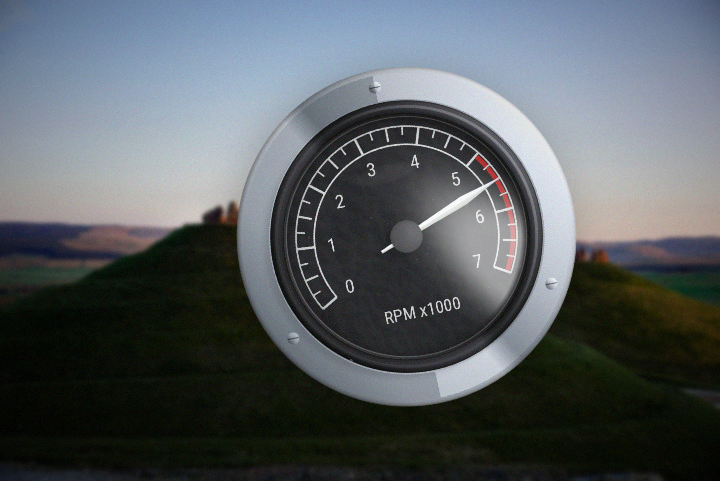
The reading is **5500** rpm
